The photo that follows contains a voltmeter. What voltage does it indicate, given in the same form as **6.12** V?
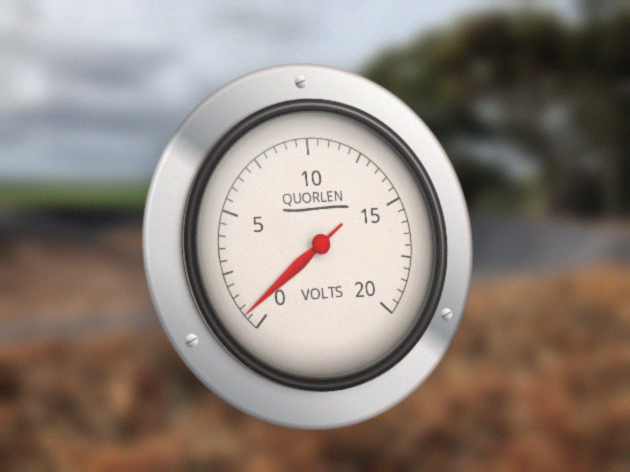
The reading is **0.75** V
